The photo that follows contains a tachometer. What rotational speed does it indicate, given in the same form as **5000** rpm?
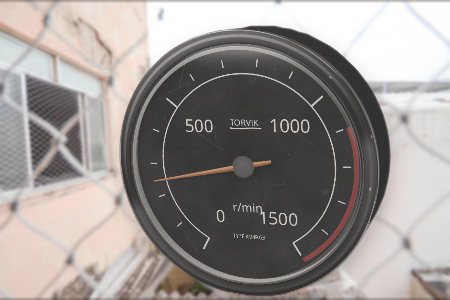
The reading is **250** rpm
